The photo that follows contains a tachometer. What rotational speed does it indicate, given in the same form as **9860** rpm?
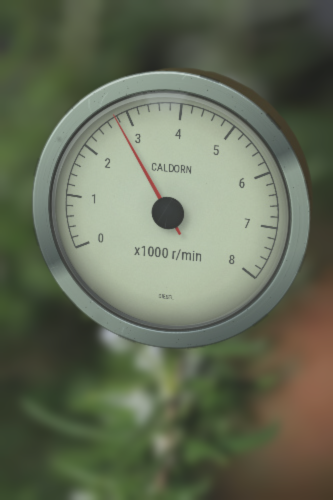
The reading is **2800** rpm
